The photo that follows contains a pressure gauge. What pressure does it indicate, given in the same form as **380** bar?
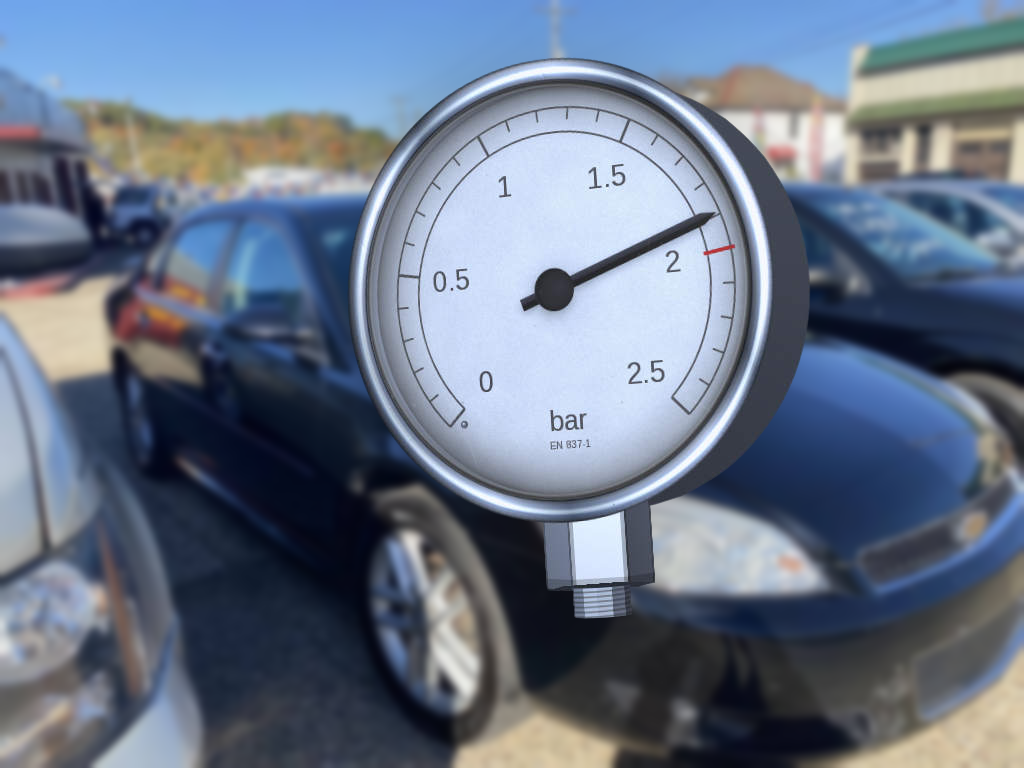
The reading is **1.9** bar
